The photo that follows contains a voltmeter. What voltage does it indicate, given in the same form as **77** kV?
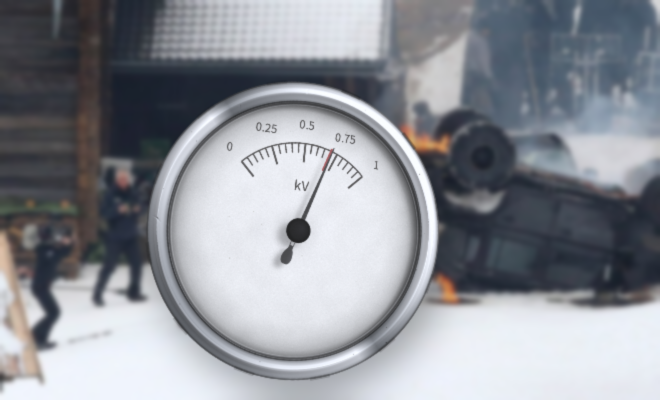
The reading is **0.7** kV
